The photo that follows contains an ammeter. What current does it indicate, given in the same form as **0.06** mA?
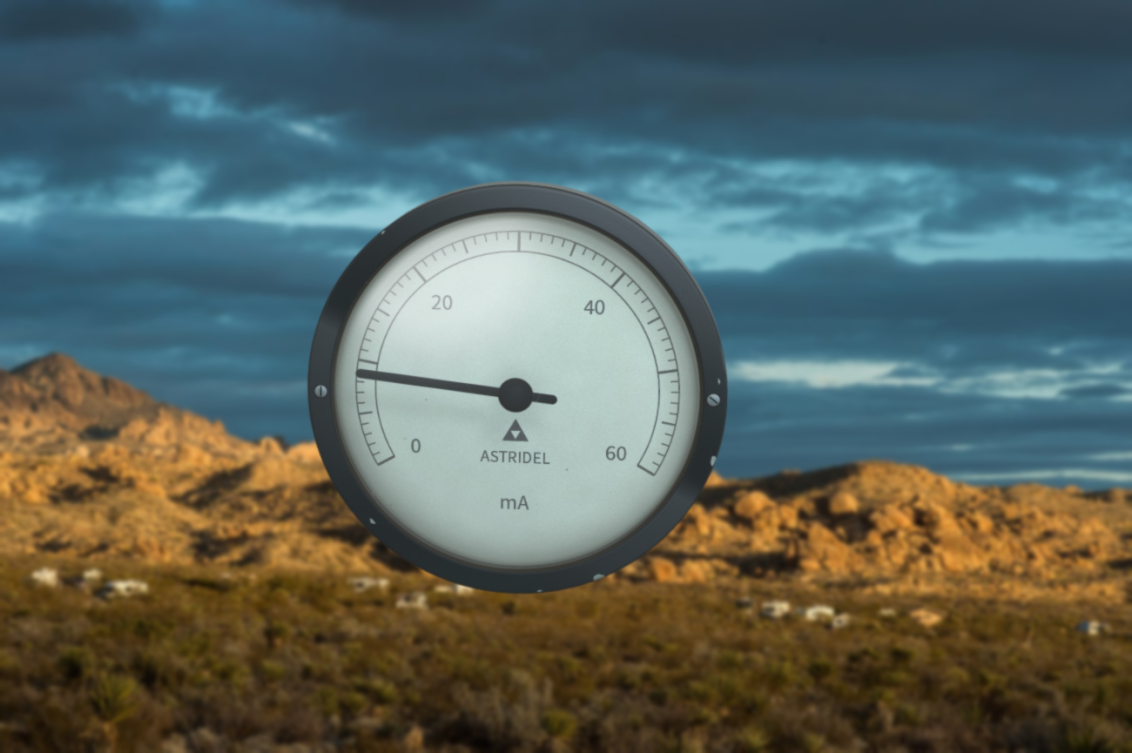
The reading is **9** mA
